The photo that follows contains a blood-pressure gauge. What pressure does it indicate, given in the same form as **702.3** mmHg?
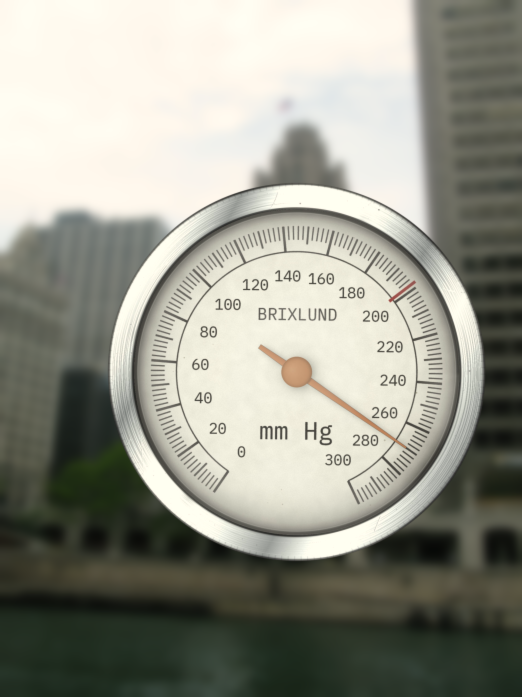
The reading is **270** mmHg
